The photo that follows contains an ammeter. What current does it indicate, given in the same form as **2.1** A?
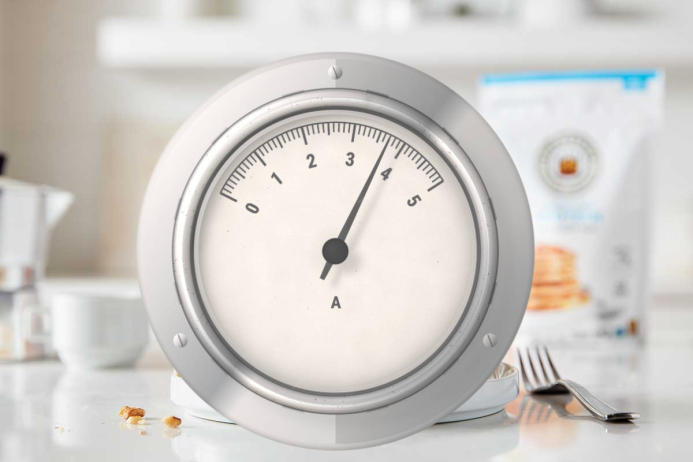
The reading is **3.7** A
